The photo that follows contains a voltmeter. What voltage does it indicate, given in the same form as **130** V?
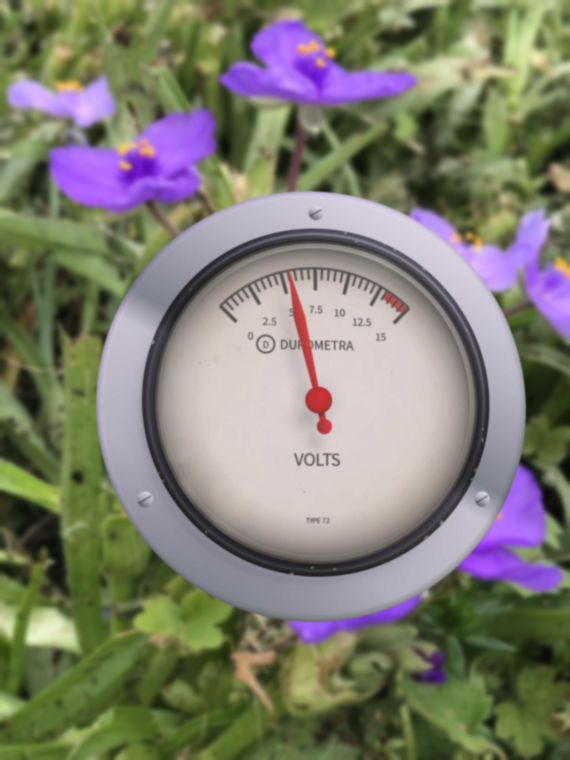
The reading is **5.5** V
